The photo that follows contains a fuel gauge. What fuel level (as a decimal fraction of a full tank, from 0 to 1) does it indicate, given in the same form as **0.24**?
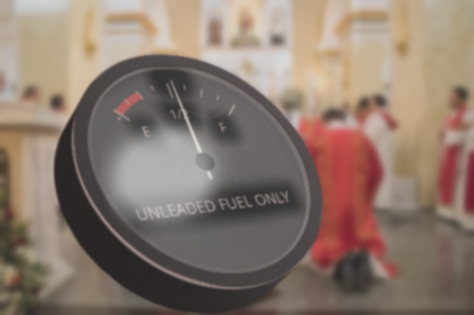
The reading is **0.5**
